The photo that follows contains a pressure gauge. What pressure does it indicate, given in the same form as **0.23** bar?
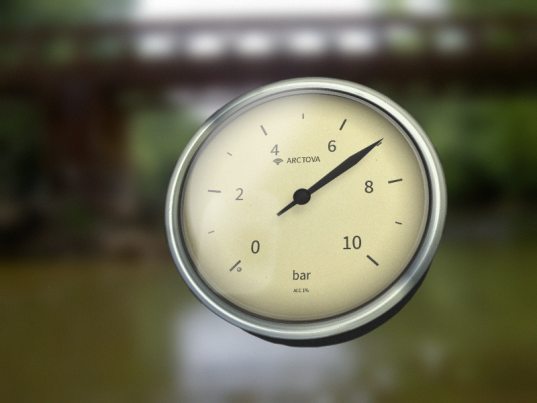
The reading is **7** bar
